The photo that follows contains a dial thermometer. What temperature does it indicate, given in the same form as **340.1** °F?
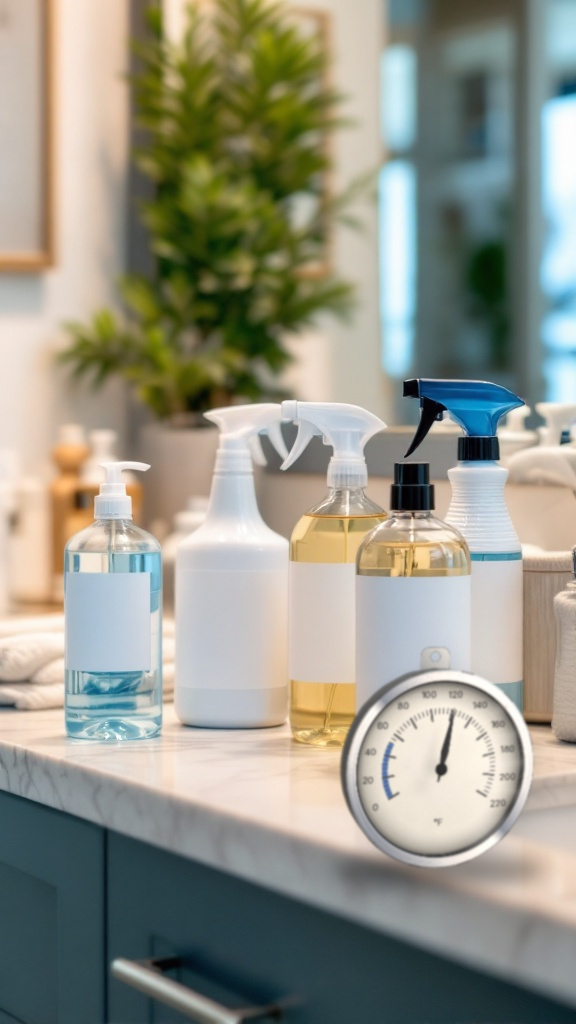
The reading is **120** °F
